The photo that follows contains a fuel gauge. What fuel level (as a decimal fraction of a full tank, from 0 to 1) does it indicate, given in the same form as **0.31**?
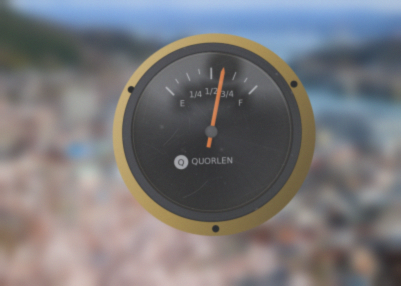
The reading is **0.625**
